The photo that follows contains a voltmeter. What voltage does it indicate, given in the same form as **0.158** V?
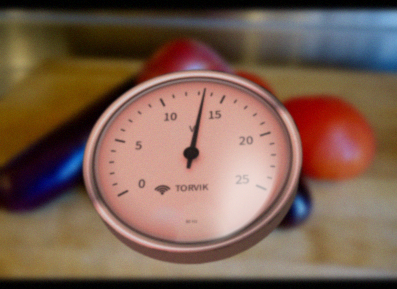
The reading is **13.5** V
